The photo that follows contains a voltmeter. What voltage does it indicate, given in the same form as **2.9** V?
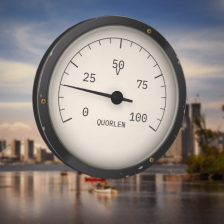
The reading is **15** V
